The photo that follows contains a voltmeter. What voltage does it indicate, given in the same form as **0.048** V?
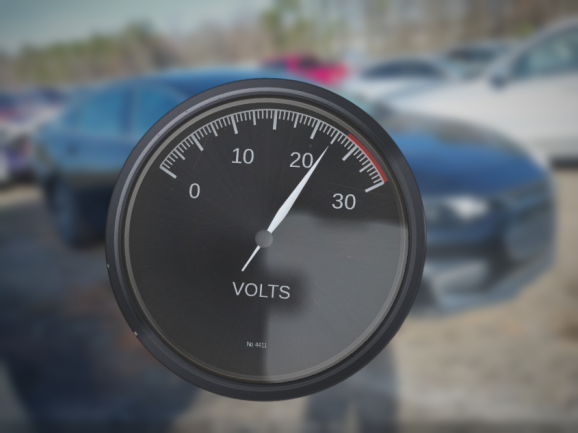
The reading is **22.5** V
